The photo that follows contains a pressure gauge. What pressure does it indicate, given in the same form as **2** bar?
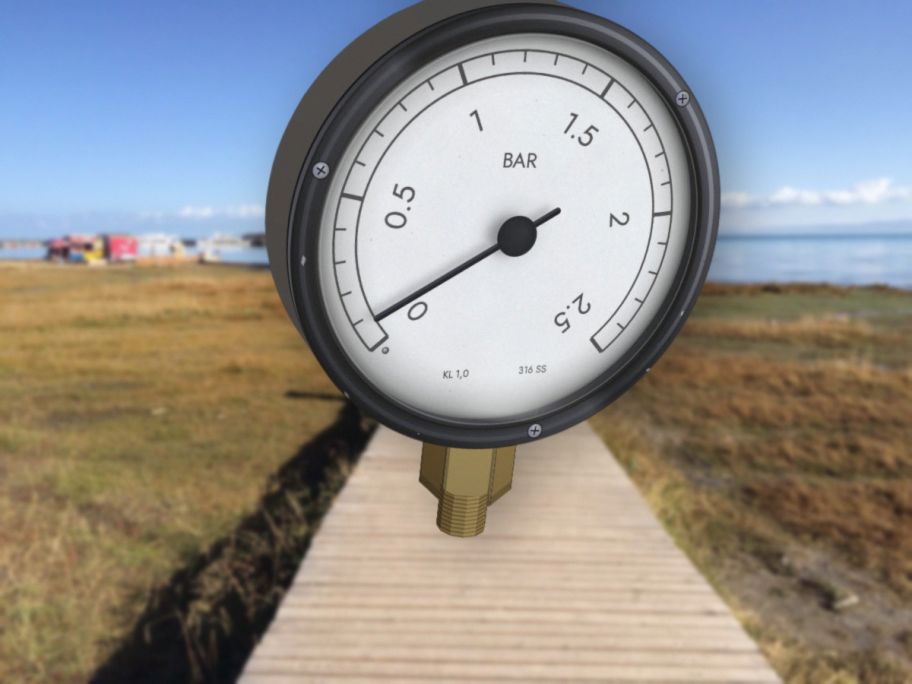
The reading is **0.1** bar
